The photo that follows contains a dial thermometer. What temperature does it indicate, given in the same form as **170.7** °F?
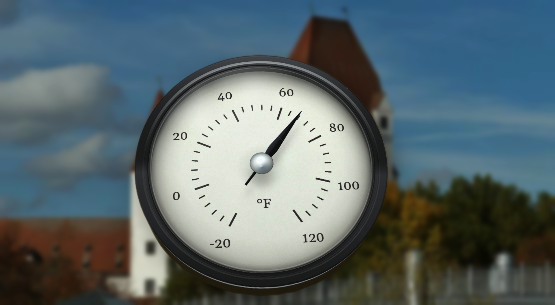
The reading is **68** °F
